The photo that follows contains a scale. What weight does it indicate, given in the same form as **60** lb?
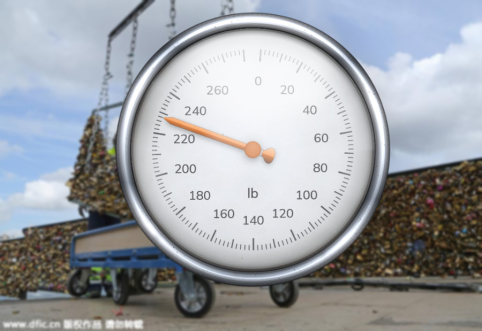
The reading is **228** lb
